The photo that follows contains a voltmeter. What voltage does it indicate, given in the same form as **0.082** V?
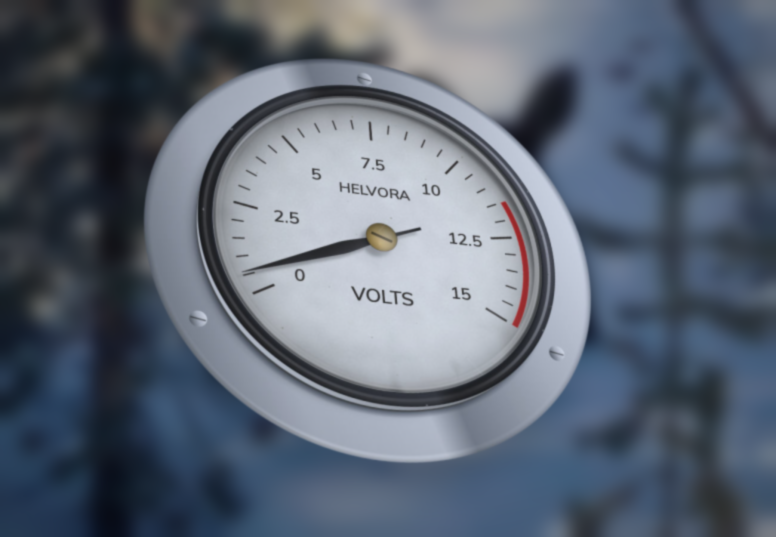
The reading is **0.5** V
